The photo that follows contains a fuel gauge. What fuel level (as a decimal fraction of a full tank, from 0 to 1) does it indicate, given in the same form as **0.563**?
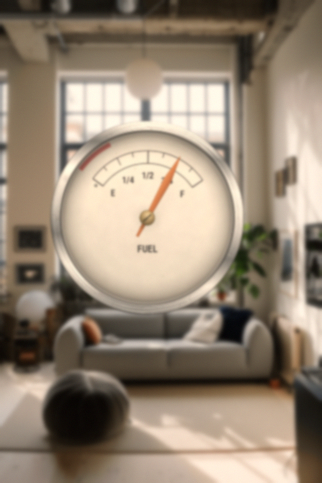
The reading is **0.75**
